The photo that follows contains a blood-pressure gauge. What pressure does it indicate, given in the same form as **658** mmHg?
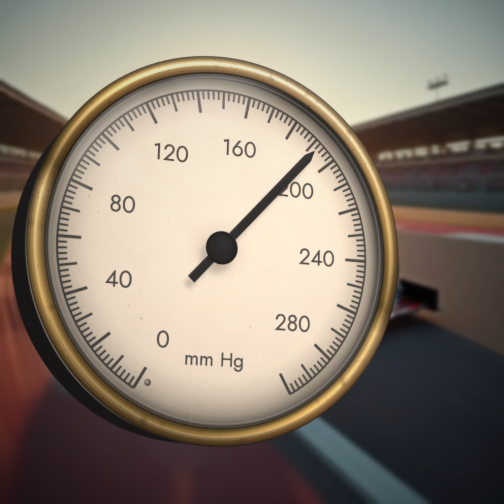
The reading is **192** mmHg
